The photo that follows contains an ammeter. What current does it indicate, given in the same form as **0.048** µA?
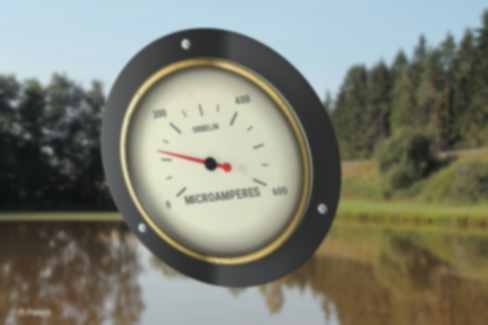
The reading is **125** µA
